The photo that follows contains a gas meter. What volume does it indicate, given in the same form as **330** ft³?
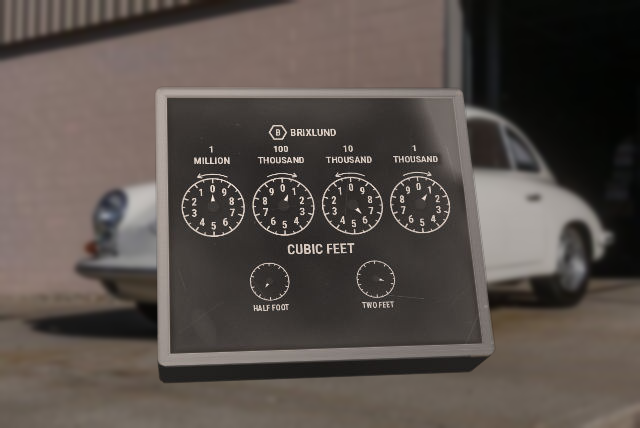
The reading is **6100** ft³
